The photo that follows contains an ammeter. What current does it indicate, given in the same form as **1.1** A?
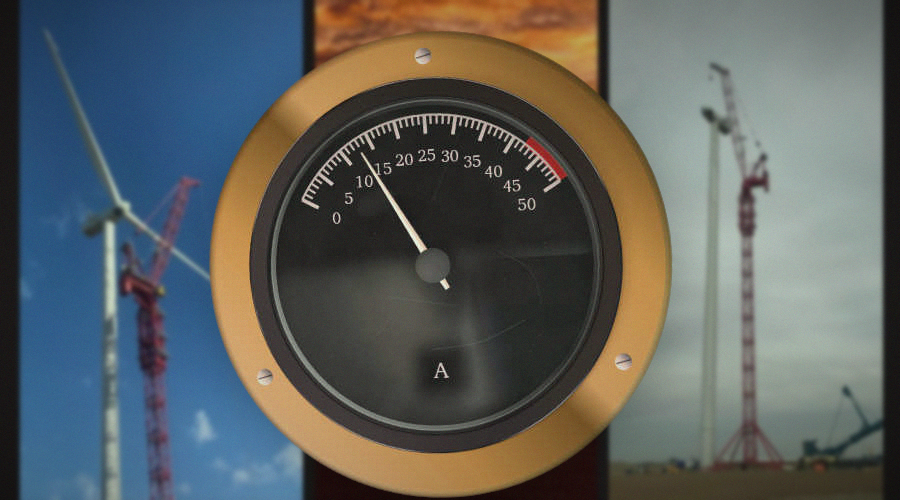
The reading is **13** A
